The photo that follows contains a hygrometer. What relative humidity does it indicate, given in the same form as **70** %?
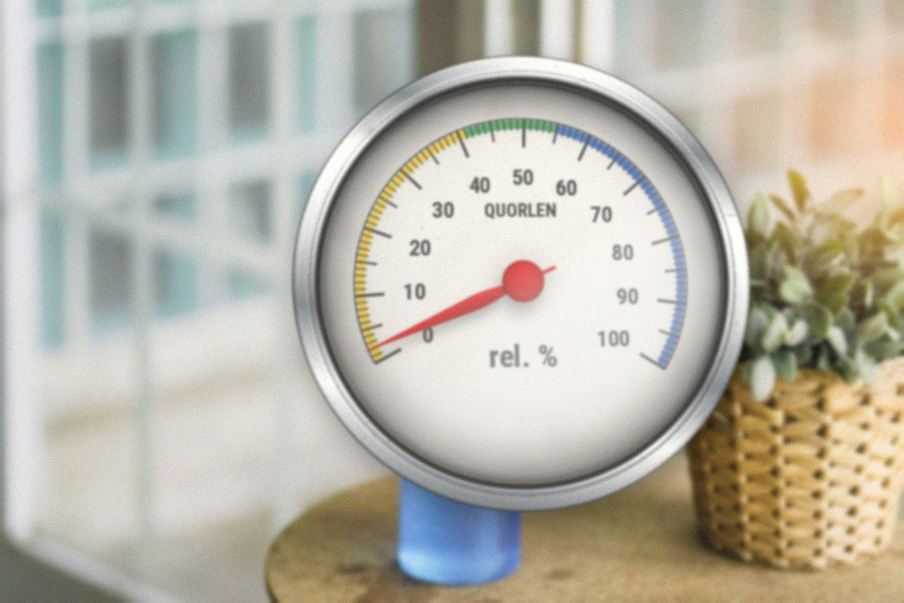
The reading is **2** %
